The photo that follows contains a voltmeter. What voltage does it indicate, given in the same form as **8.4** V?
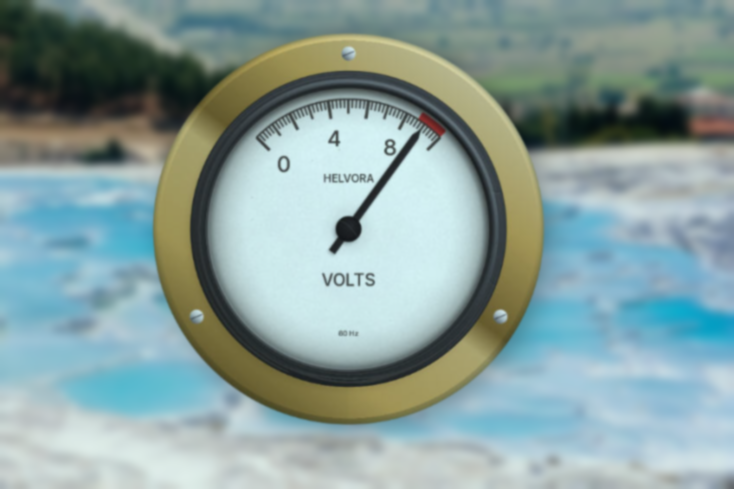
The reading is **9** V
